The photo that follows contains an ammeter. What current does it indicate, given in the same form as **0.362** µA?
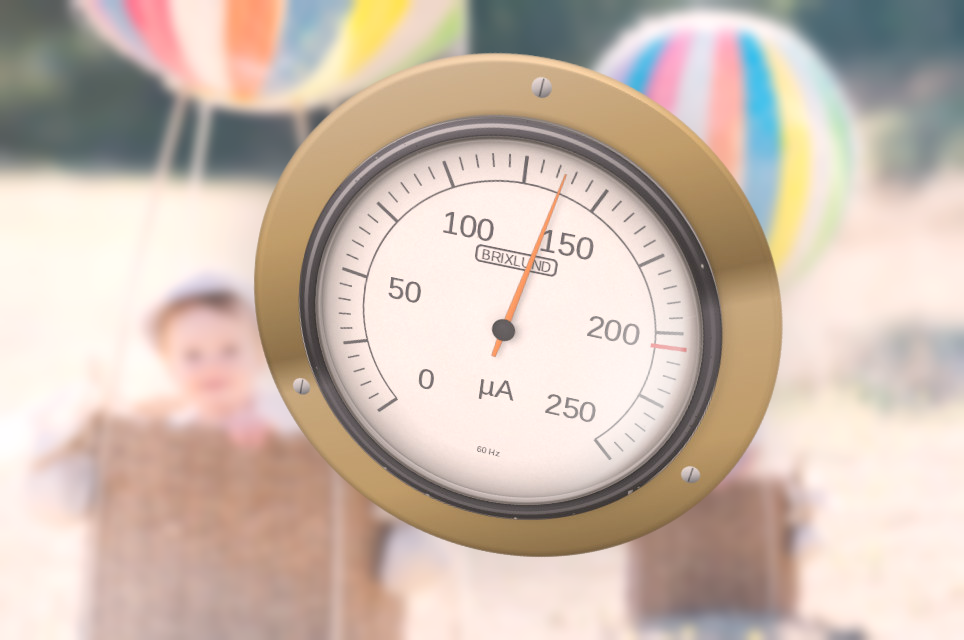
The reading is **137.5** µA
